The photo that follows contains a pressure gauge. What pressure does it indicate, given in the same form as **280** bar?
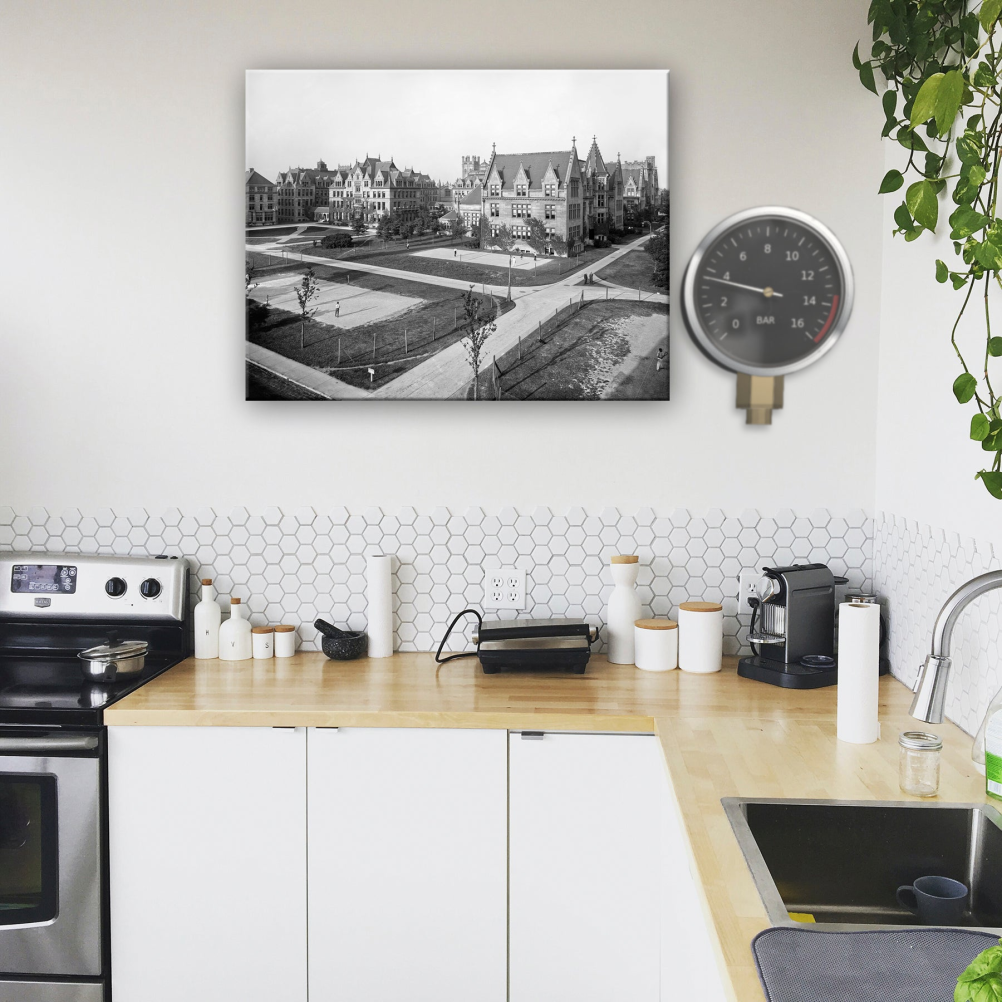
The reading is **3.5** bar
